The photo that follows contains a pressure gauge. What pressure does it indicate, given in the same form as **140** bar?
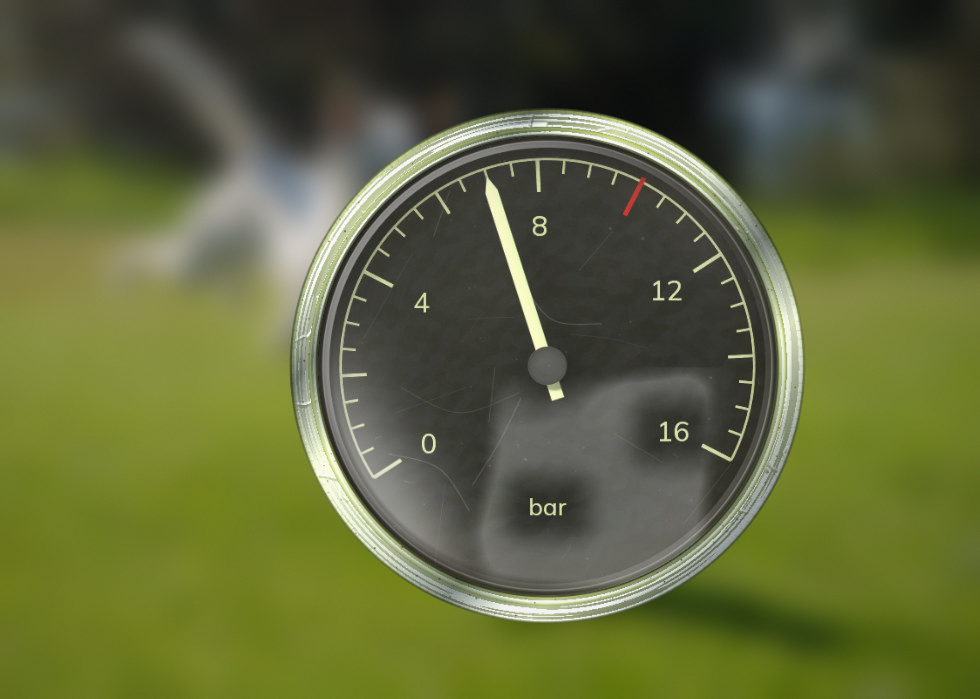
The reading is **7** bar
